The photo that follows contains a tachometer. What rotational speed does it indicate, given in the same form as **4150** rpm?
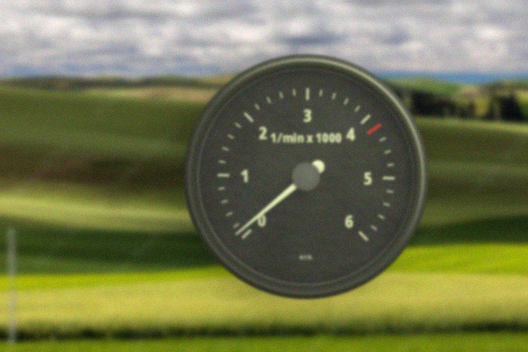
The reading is **100** rpm
